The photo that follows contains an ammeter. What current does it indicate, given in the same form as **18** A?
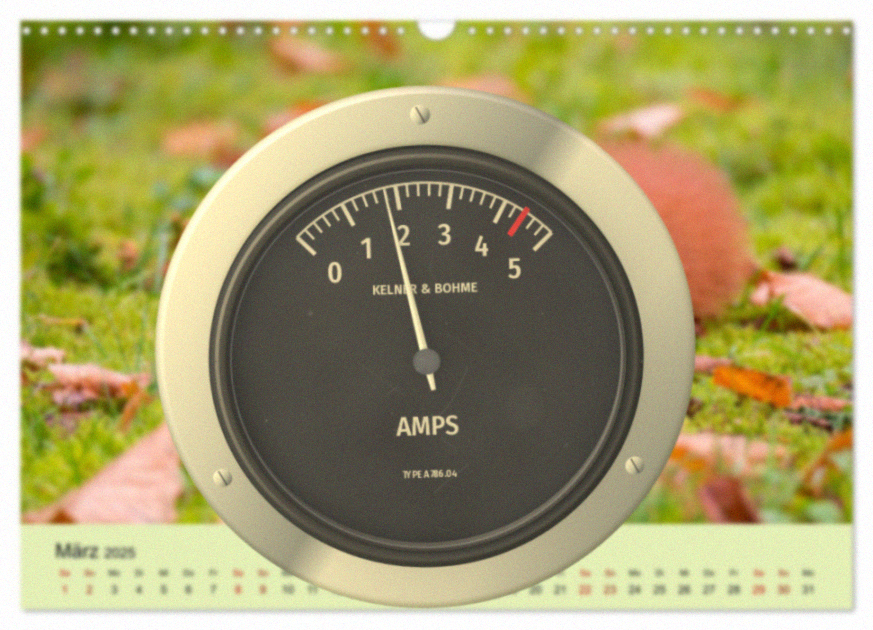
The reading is **1.8** A
